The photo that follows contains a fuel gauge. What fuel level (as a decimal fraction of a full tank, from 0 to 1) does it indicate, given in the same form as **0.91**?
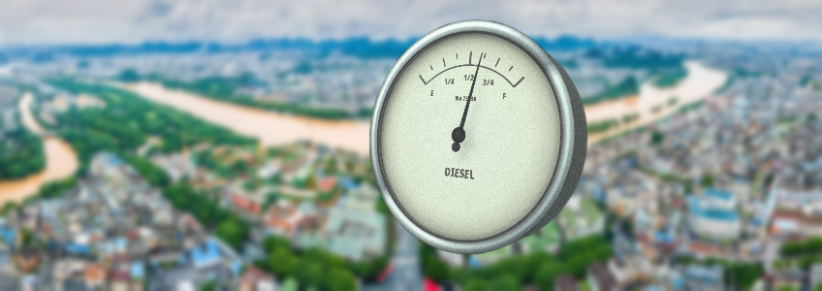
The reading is **0.625**
